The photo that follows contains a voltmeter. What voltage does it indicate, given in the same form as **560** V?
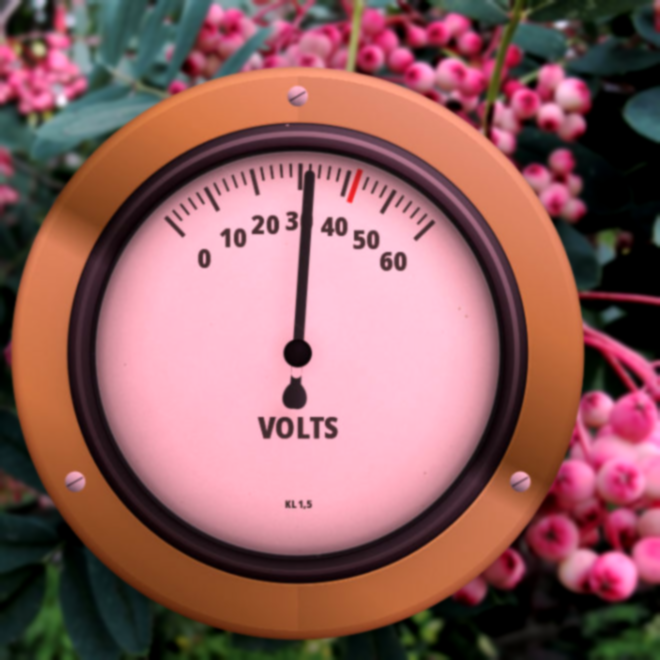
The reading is **32** V
